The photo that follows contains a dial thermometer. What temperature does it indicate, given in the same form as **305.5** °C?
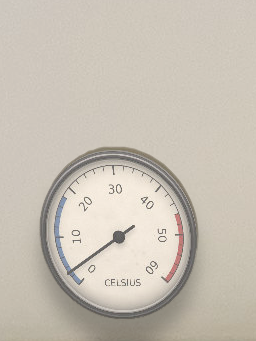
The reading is **3** °C
